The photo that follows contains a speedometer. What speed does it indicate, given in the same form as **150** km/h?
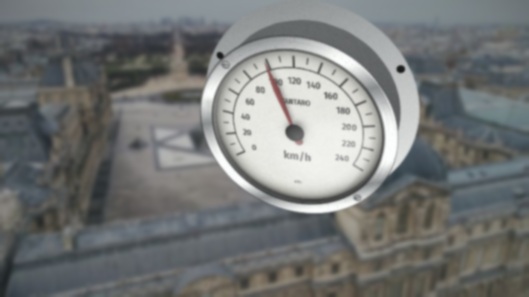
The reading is **100** km/h
